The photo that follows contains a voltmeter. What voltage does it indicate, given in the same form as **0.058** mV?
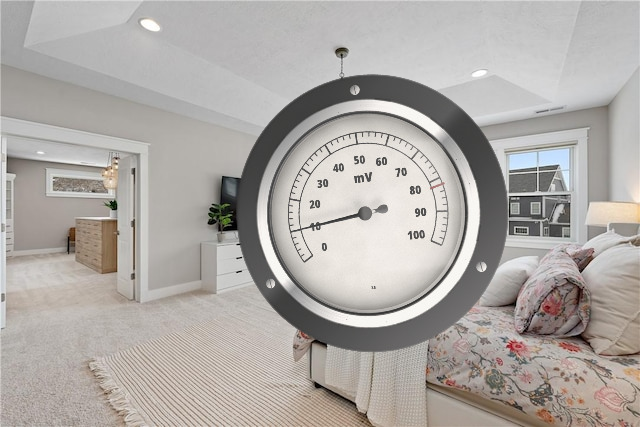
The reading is **10** mV
